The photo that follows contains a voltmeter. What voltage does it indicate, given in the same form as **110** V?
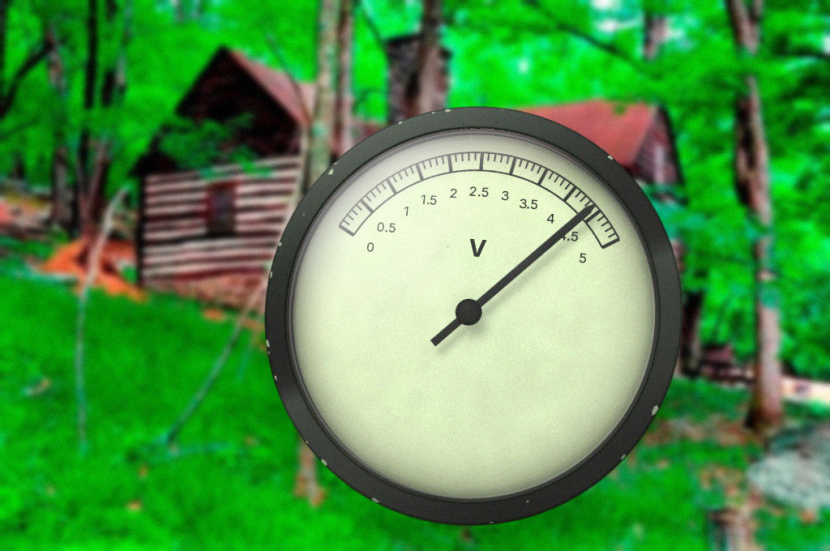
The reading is **4.4** V
